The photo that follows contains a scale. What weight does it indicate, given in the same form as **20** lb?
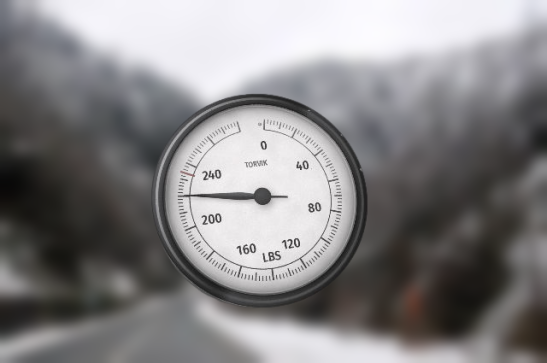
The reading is **220** lb
